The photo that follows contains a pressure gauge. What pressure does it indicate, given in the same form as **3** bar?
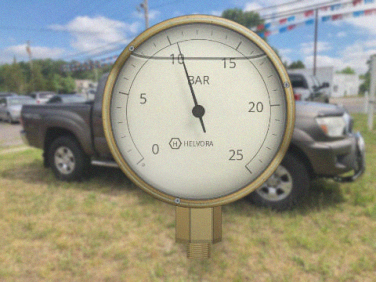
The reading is **10.5** bar
